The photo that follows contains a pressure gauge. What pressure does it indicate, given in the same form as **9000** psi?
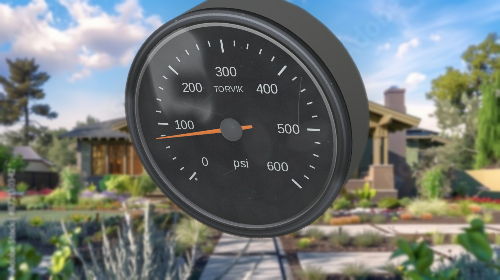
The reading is **80** psi
